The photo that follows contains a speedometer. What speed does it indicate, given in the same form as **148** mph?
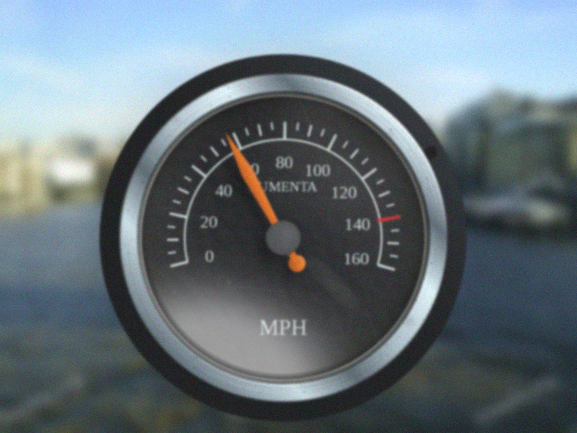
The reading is **57.5** mph
